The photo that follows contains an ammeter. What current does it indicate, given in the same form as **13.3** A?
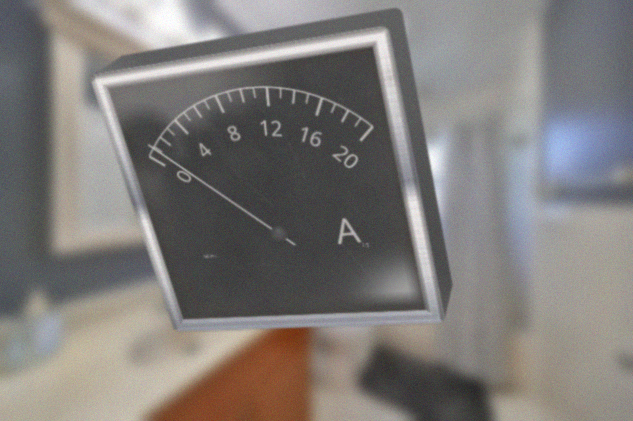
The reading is **1** A
